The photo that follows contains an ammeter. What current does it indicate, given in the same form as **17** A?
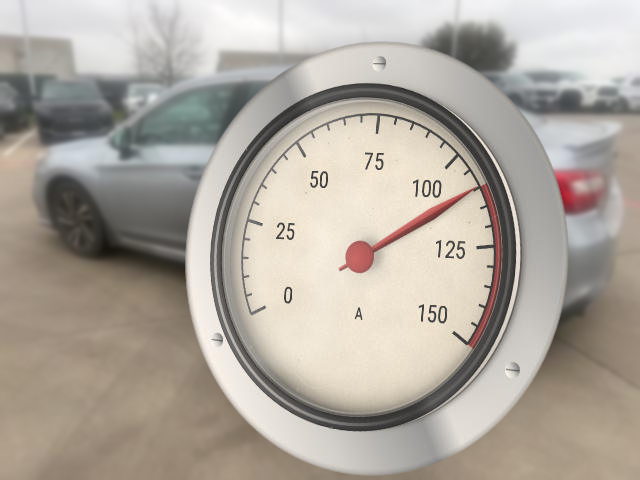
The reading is **110** A
